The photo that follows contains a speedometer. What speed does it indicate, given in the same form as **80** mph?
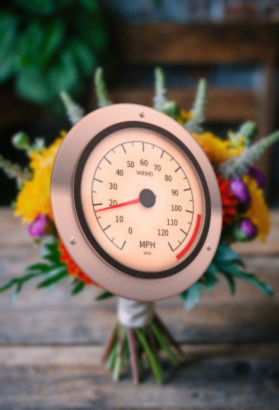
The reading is **17.5** mph
